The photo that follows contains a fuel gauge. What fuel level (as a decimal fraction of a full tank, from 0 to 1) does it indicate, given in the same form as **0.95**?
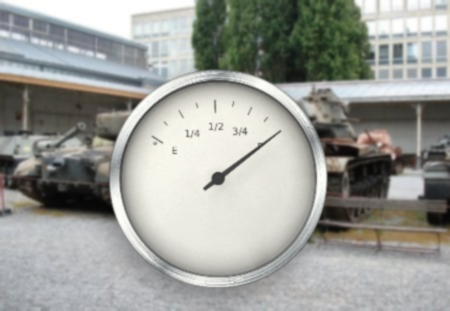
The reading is **1**
